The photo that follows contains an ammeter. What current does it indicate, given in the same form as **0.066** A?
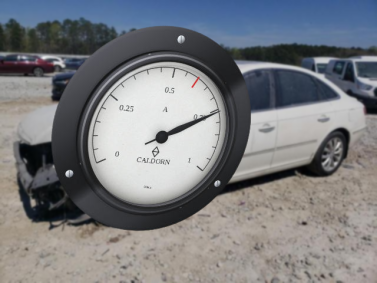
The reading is **0.75** A
